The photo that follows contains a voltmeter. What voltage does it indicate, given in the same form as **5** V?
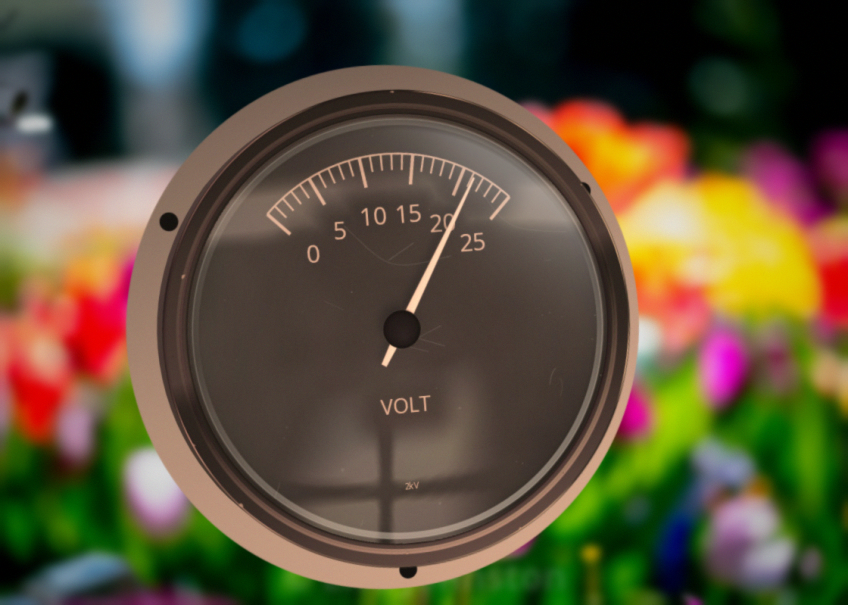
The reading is **21** V
